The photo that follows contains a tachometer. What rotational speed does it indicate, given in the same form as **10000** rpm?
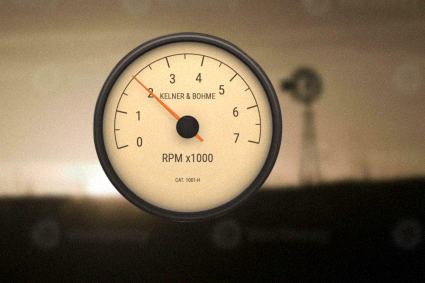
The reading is **2000** rpm
